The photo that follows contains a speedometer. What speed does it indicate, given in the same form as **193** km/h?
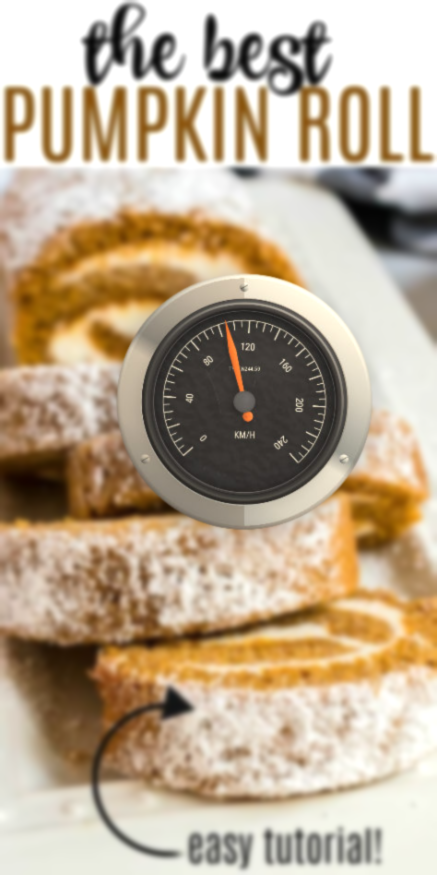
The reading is **105** km/h
